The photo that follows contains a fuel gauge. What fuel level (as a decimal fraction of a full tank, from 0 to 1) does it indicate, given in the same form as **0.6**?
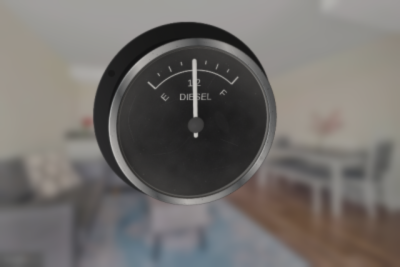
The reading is **0.5**
